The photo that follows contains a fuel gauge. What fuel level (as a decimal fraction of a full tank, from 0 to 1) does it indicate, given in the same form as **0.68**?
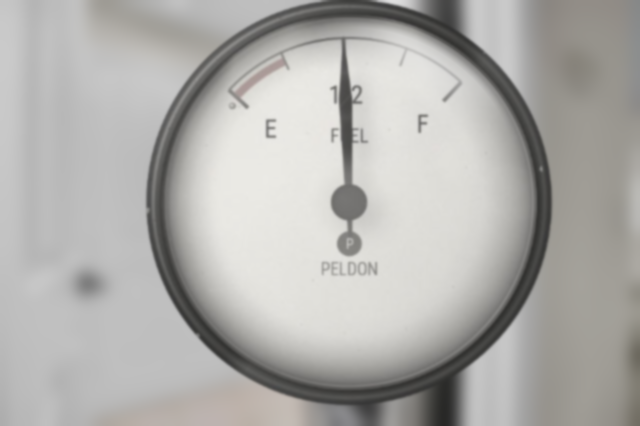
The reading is **0.5**
